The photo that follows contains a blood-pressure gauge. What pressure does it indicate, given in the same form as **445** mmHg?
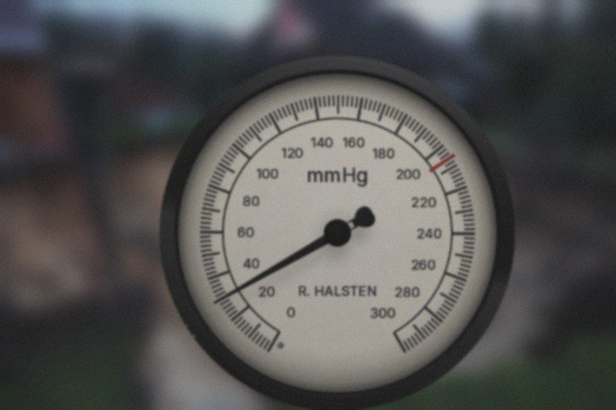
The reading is **30** mmHg
